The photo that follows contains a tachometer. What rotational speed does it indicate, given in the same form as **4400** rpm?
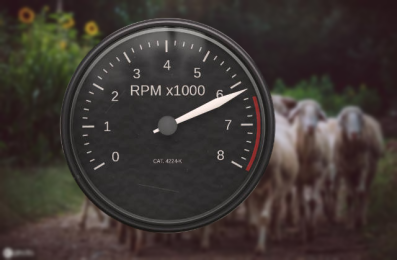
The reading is **6200** rpm
